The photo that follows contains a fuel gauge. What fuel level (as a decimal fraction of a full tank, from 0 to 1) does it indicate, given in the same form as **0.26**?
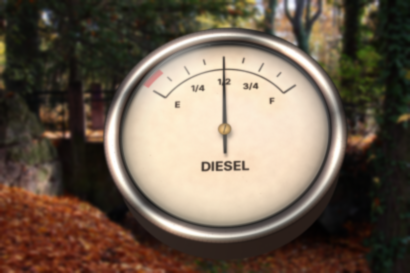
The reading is **0.5**
